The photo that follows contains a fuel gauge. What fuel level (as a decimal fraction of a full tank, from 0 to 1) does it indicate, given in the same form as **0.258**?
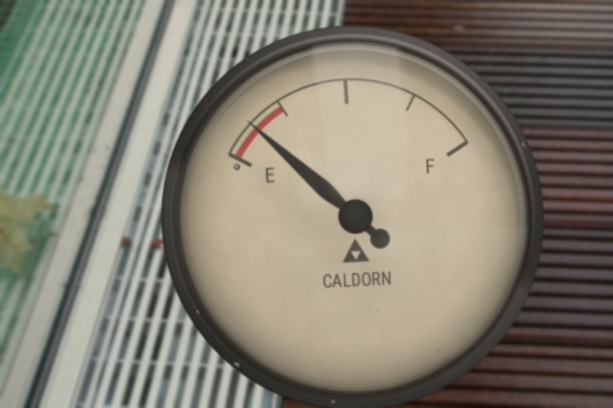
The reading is **0.125**
